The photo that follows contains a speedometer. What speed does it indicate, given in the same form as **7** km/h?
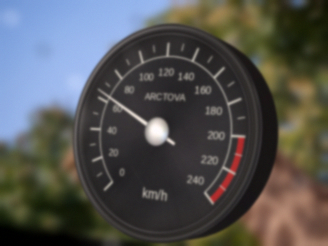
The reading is **65** km/h
